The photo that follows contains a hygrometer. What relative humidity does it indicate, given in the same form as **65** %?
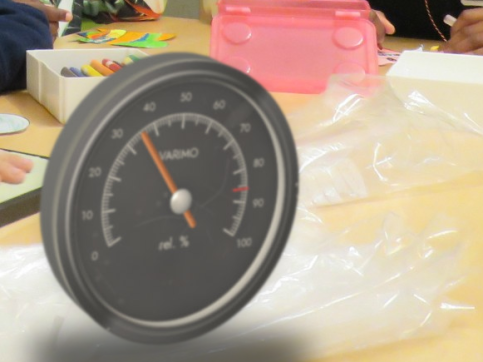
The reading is **35** %
